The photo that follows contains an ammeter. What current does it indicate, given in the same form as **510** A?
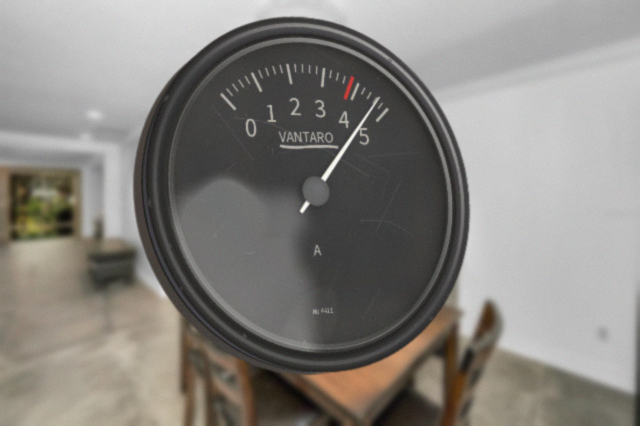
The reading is **4.6** A
